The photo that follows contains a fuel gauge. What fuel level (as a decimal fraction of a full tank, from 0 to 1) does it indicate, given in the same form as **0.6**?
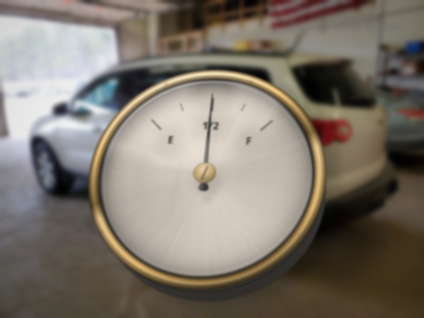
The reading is **0.5**
